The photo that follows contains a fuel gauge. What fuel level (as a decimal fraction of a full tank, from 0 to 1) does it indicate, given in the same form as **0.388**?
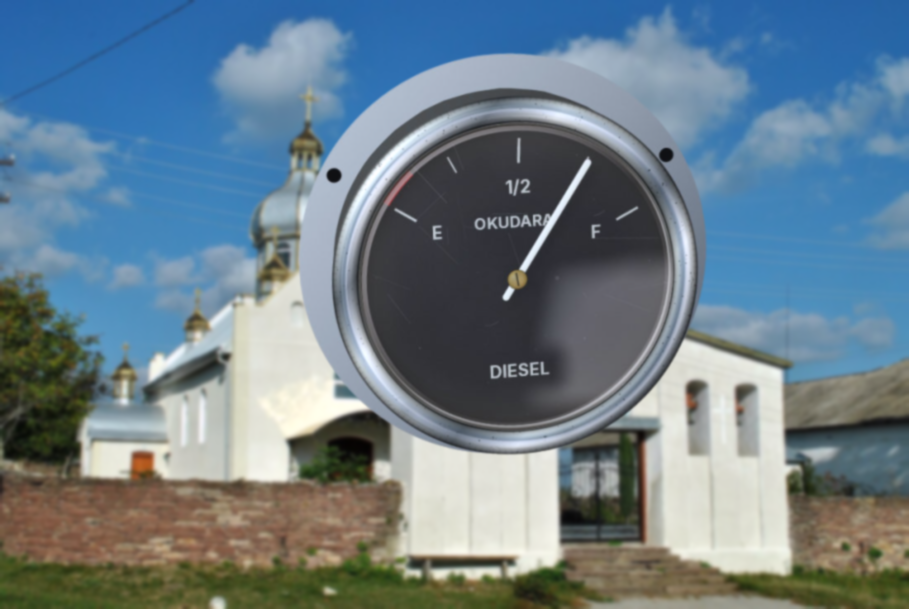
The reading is **0.75**
